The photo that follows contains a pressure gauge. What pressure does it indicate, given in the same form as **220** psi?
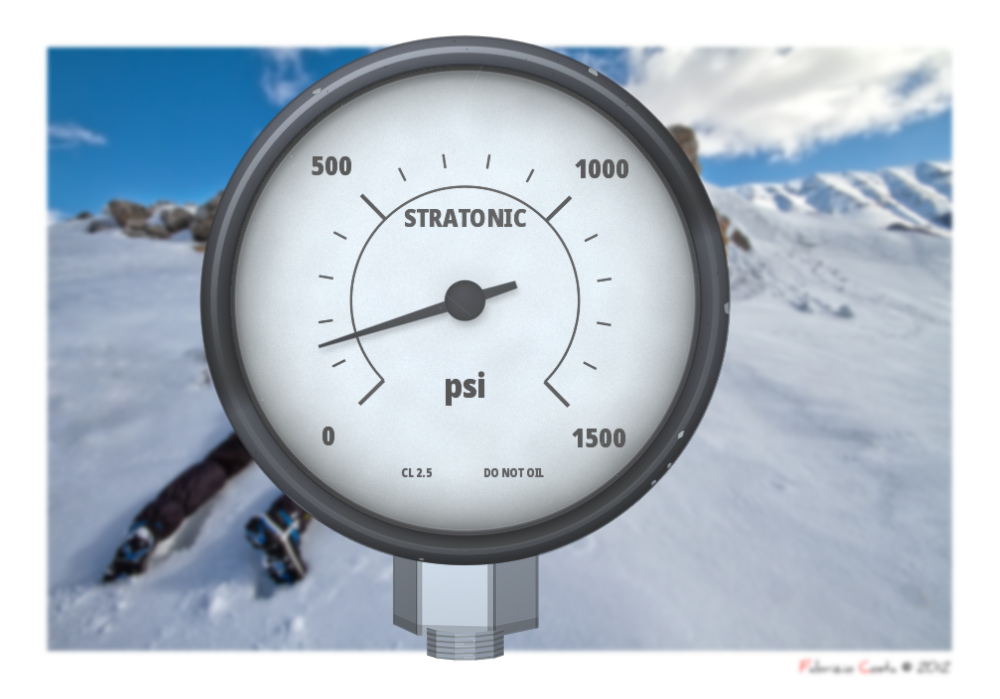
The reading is **150** psi
